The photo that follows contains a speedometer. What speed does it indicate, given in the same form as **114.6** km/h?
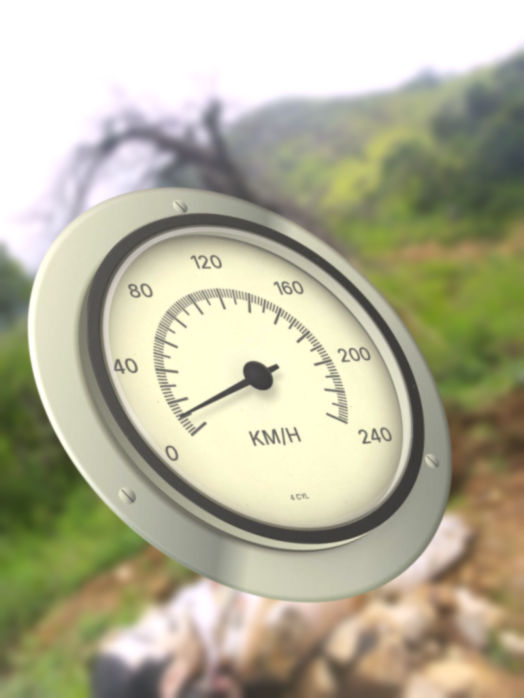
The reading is **10** km/h
